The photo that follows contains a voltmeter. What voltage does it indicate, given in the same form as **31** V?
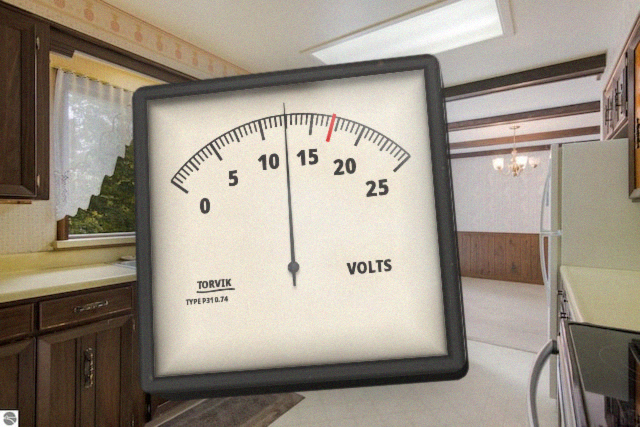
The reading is **12.5** V
